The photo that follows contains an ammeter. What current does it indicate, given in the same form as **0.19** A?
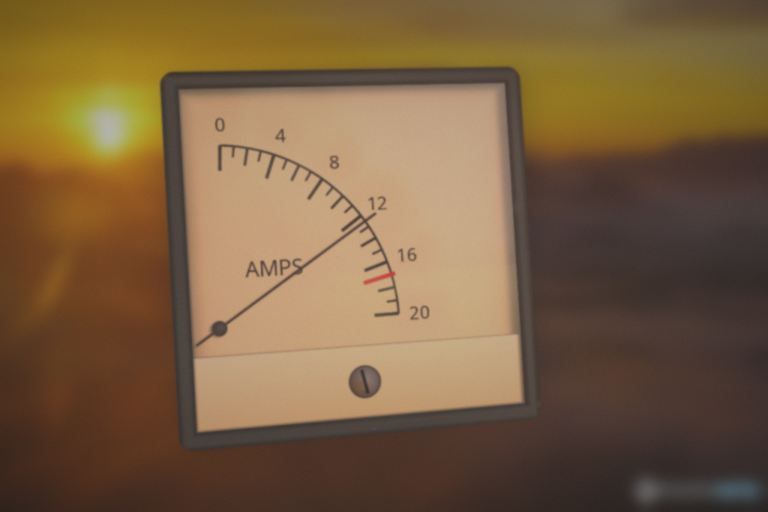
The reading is **12.5** A
